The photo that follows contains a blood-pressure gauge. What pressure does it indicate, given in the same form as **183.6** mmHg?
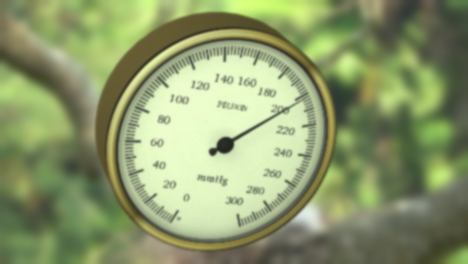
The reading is **200** mmHg
